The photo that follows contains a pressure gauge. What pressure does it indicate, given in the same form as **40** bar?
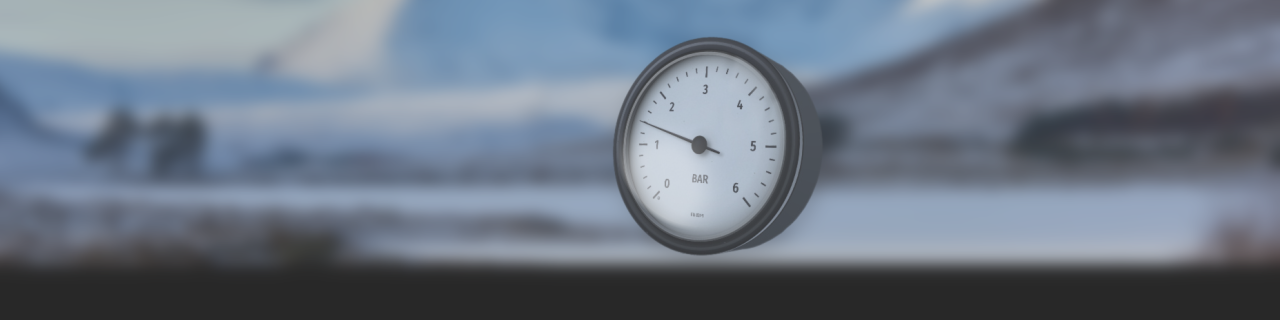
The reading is **1.4** bar
